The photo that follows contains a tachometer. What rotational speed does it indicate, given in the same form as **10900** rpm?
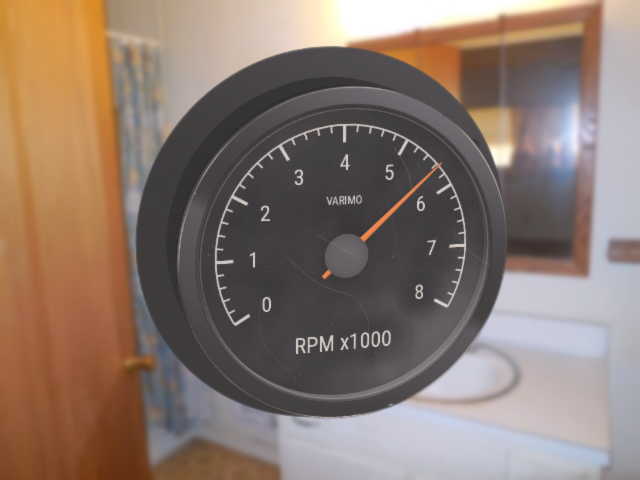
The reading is **5600** rpm
